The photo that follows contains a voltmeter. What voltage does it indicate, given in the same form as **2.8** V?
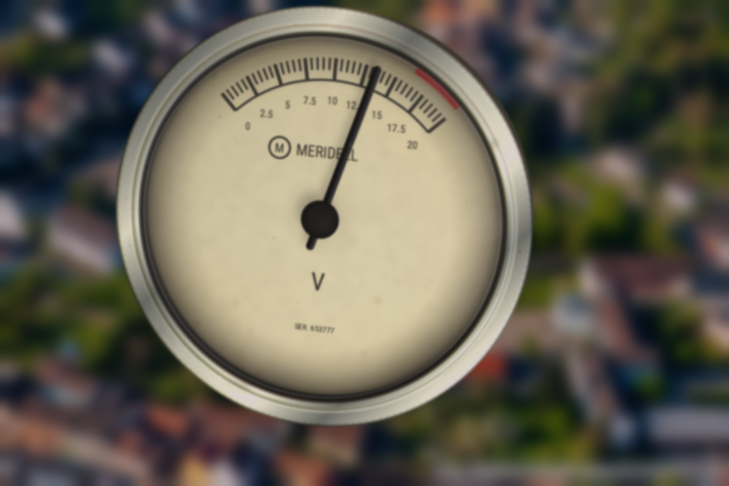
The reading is **13.5** V
